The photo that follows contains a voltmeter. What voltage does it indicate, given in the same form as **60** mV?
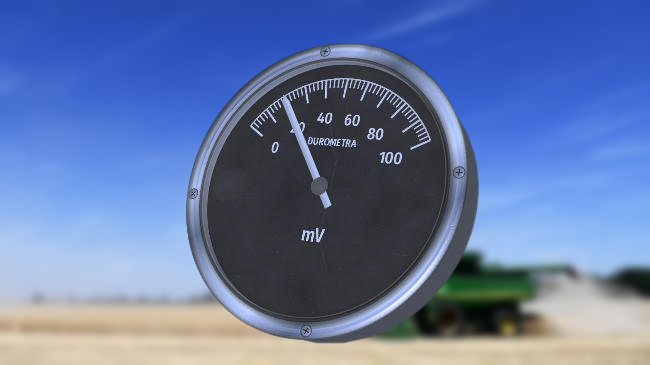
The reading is **20** mV
